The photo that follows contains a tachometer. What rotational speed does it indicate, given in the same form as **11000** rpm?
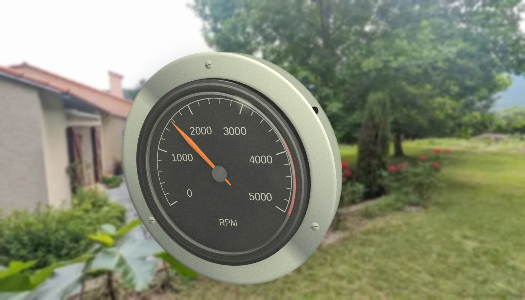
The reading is **1600** rpm
